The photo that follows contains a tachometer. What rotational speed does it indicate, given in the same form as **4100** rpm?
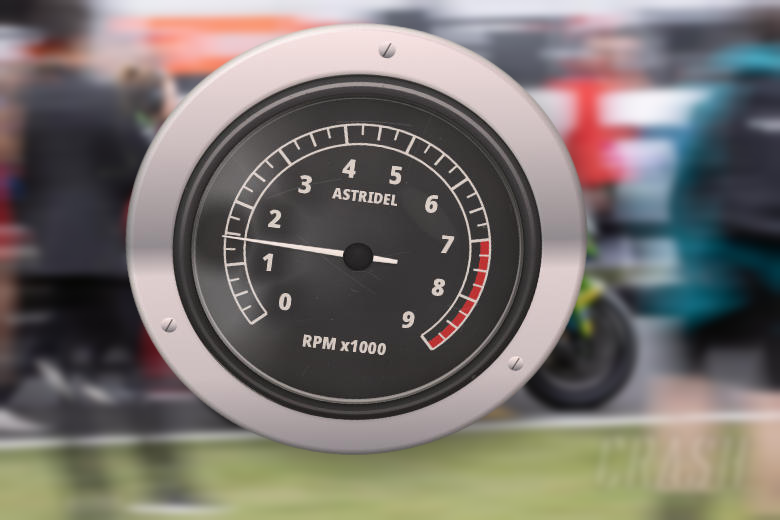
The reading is **1500** rpm
